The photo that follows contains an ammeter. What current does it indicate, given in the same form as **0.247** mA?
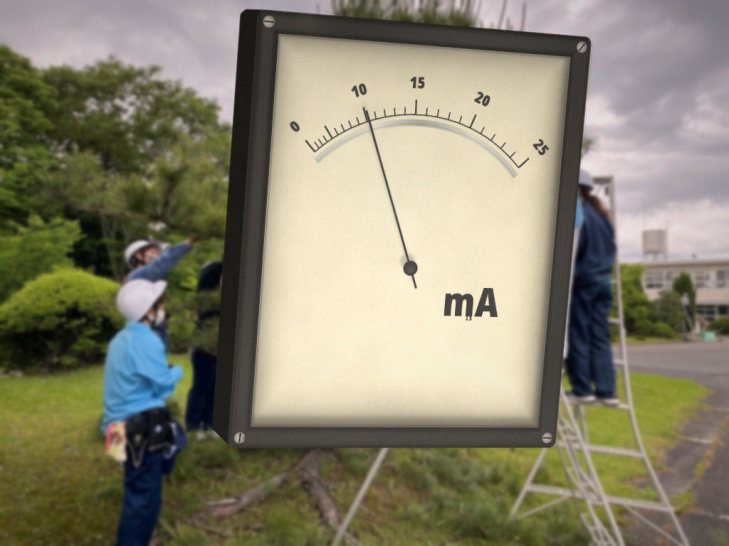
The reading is **10** mA
